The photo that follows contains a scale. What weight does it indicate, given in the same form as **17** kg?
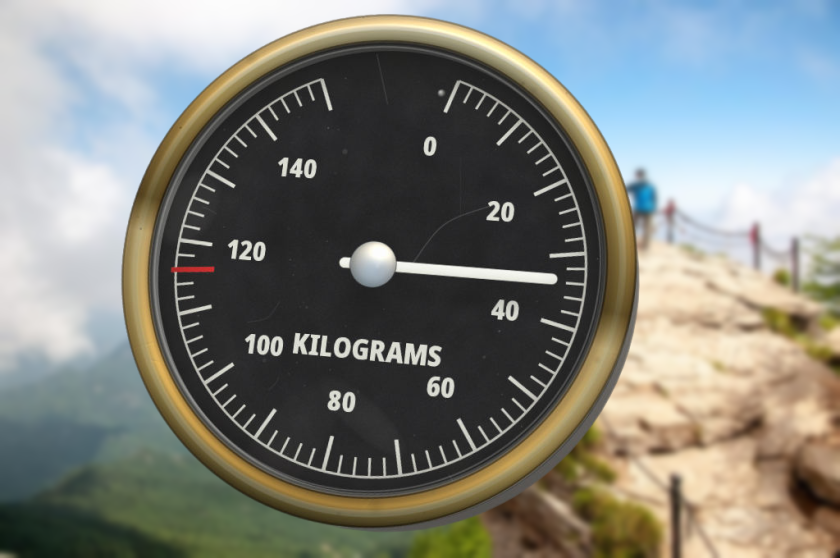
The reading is **34** kg
